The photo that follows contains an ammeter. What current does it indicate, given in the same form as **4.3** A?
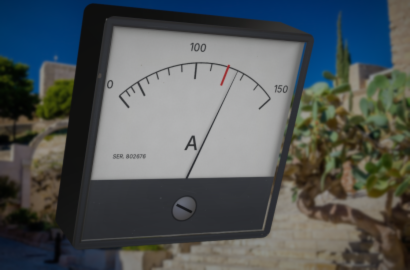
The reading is **125** A
